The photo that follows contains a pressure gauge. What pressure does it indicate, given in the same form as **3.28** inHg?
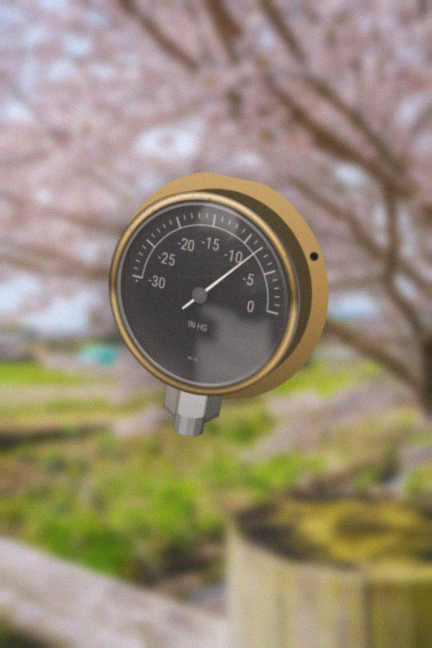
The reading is **-8** inHg
